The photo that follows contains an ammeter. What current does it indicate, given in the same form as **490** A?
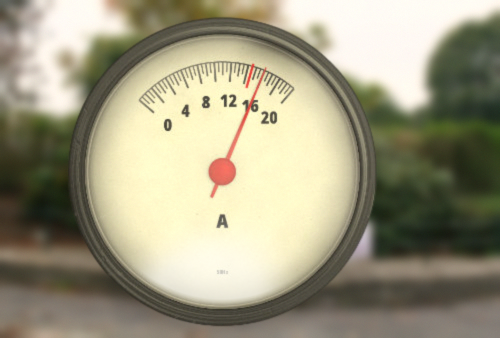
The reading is **16** A
